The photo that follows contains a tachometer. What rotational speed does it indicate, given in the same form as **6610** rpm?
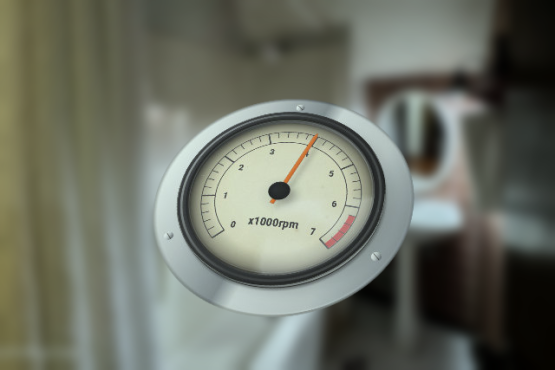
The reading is **4000** rpm
